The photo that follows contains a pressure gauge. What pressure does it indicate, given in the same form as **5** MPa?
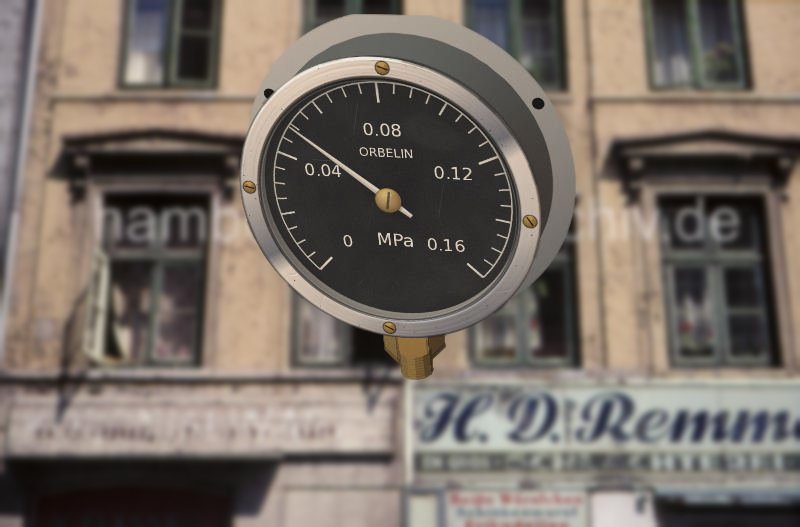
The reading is **0.05** MPa
